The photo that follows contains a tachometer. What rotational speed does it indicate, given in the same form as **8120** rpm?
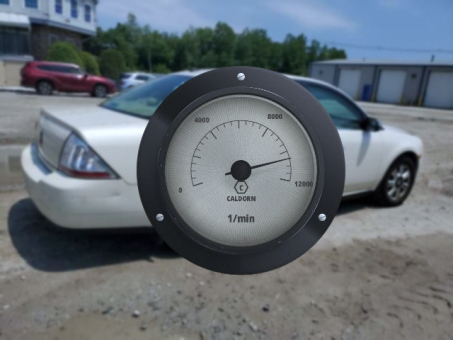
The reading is **10500** rpm
